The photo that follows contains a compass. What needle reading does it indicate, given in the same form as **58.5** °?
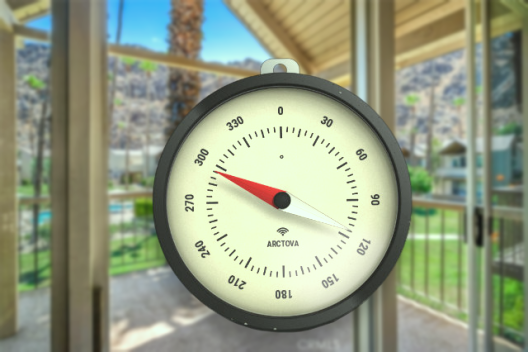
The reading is **295** °
